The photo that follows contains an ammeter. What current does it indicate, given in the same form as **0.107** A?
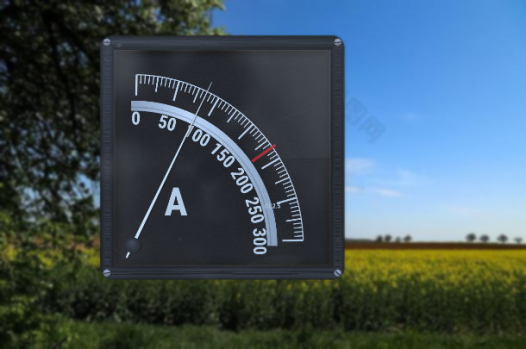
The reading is **85** A
